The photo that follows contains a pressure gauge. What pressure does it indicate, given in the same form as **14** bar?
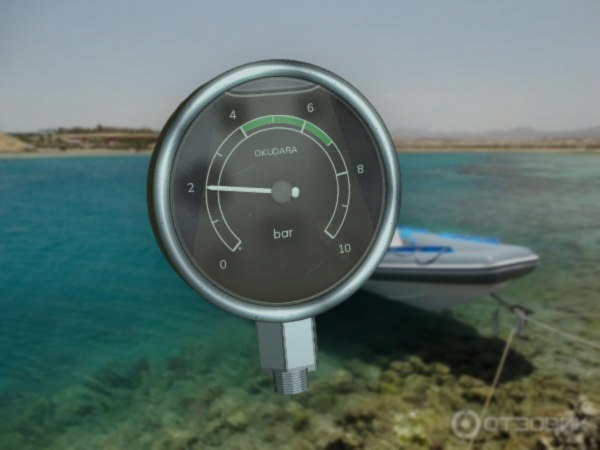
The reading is **2** bar
